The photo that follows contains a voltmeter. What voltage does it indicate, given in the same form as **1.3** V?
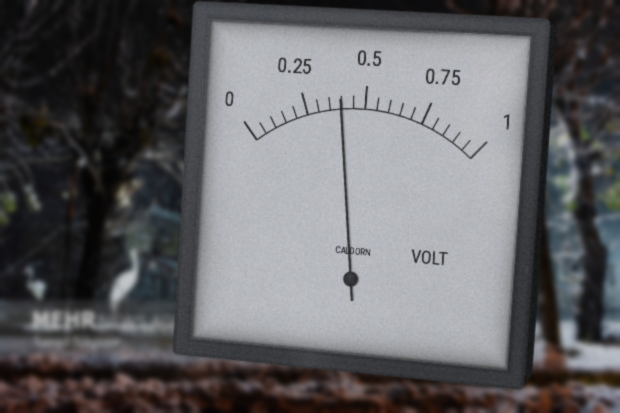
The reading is **0.4** V
